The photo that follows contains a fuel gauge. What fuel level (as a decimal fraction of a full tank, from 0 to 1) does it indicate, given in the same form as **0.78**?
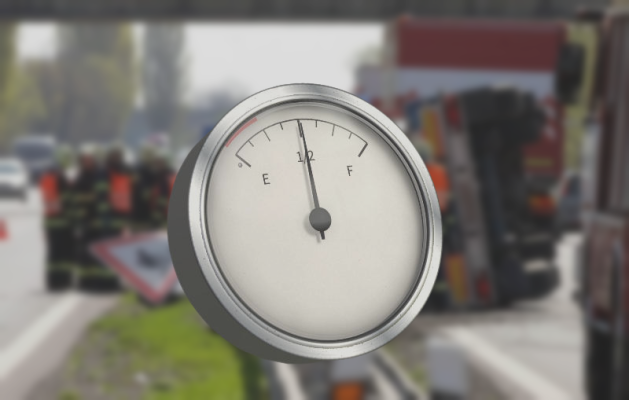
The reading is **0.5**
